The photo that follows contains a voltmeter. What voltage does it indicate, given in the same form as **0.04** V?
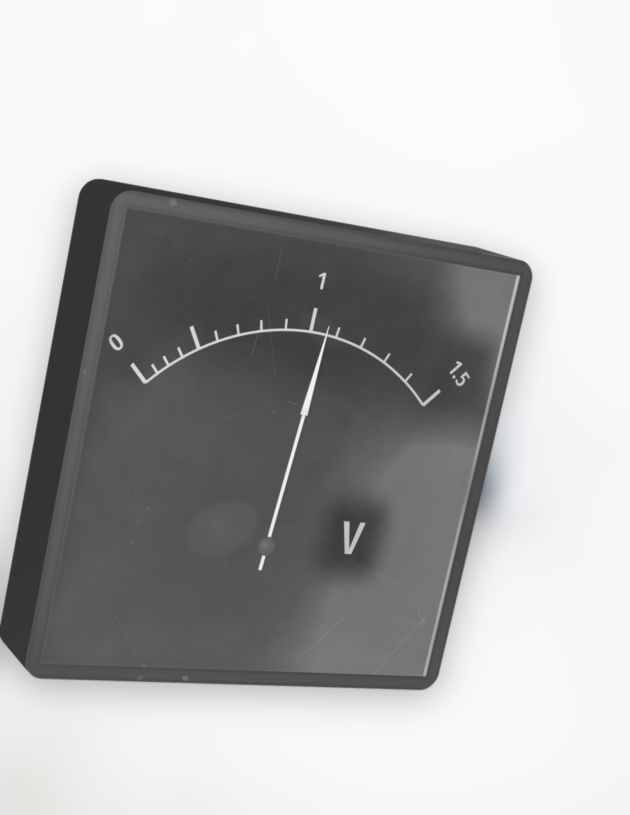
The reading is **1.05** V
